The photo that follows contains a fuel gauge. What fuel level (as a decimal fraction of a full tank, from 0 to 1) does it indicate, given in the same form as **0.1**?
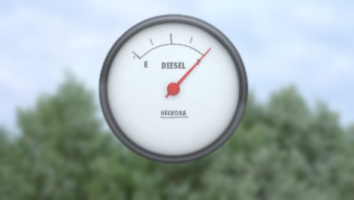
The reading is **1**
